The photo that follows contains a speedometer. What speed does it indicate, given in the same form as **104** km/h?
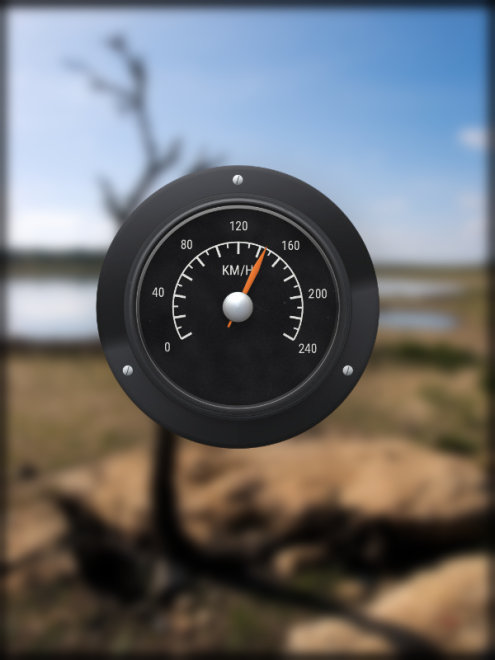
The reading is **145** km/h
